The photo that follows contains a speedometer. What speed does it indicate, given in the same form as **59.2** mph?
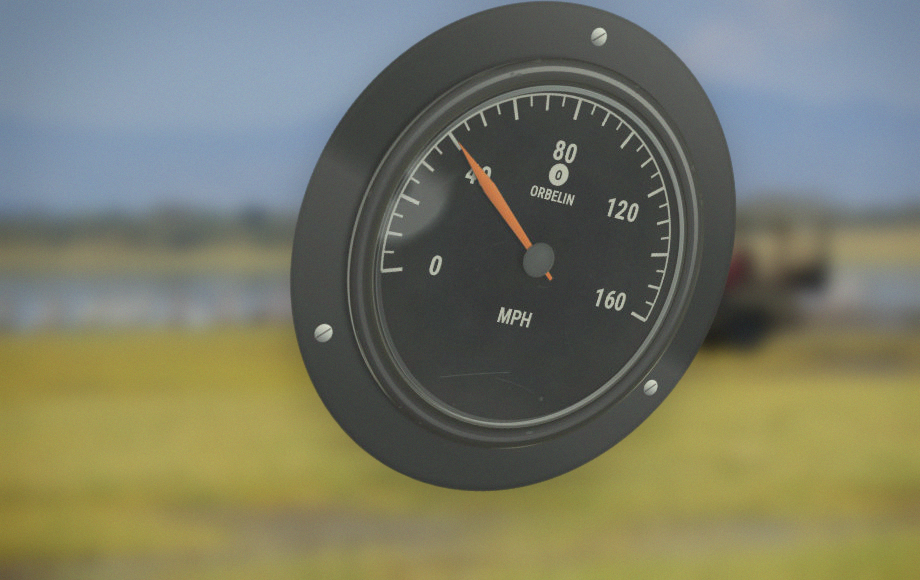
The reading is **40** mph
